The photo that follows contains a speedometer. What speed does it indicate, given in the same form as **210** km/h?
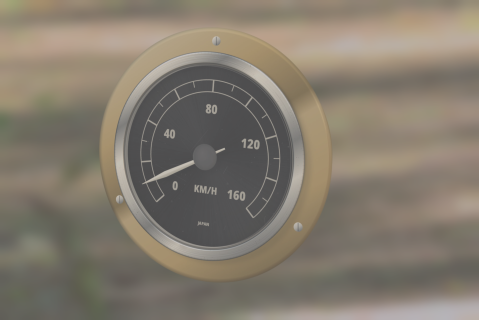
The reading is **10** km/h
